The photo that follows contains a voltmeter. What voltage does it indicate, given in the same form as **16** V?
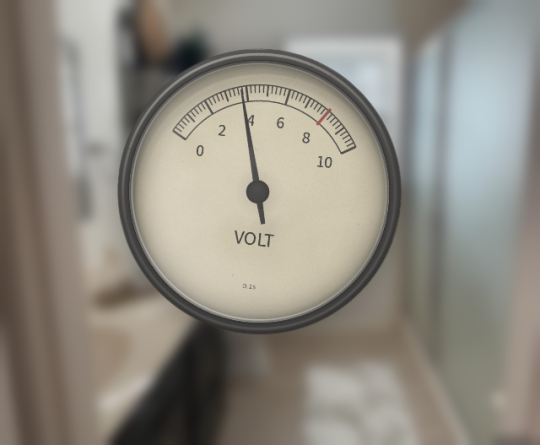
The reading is **3.8** V
